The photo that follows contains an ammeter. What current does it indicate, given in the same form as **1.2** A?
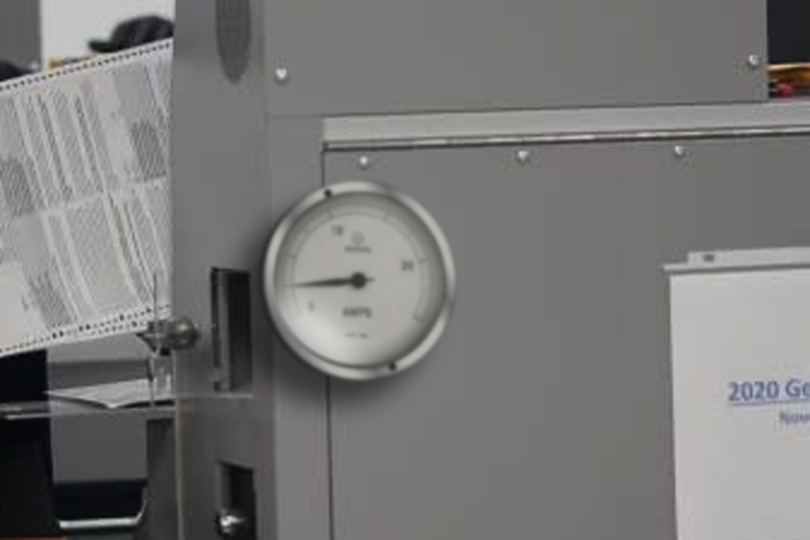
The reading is **2.5** A
